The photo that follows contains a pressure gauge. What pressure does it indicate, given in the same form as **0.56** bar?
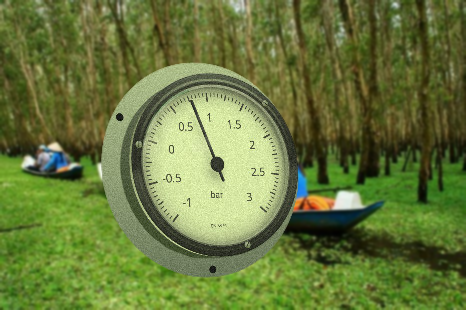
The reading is **0.75** bar
